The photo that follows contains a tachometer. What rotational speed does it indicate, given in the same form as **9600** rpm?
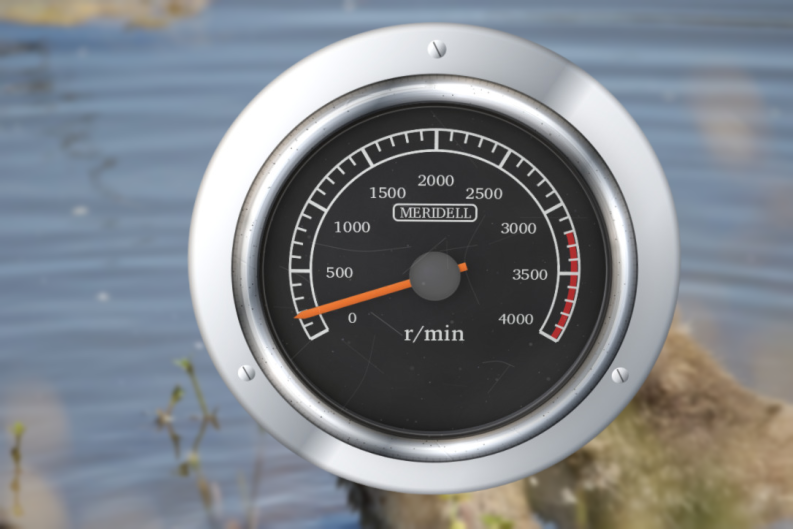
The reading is **200** rpm
